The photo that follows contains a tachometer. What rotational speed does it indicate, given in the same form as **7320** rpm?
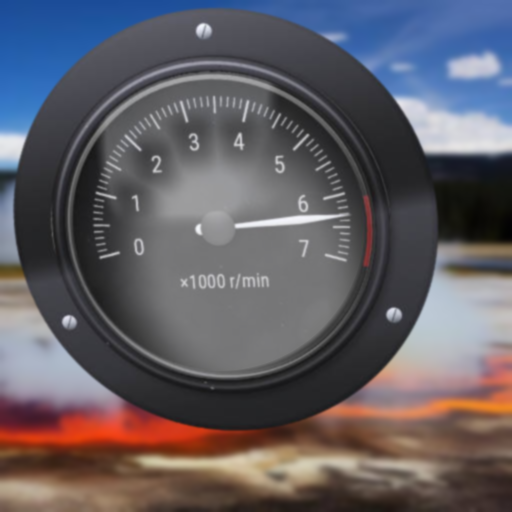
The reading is **6300** rpm
